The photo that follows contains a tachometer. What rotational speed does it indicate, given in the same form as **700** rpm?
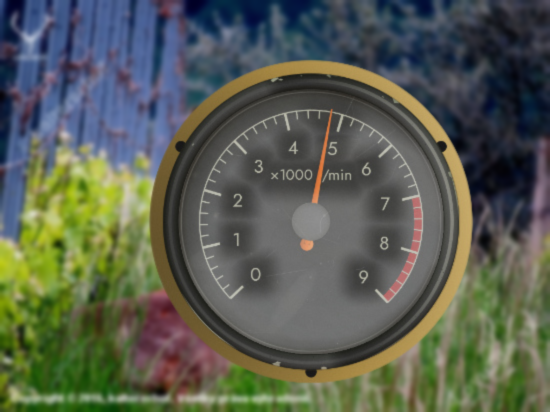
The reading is **4800** rpm
